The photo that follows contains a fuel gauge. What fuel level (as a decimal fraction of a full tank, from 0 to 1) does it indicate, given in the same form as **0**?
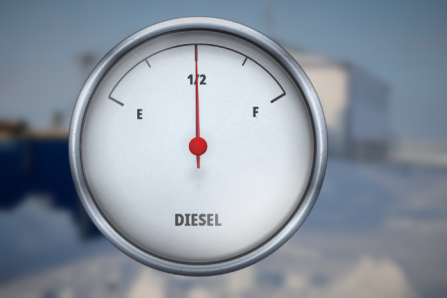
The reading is **0.5**
